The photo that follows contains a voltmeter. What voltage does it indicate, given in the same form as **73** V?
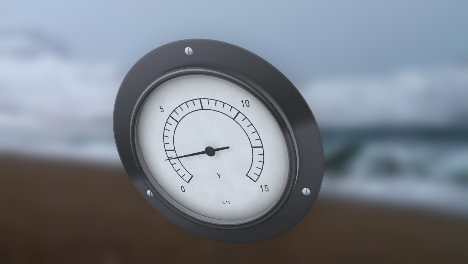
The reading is **2** V
